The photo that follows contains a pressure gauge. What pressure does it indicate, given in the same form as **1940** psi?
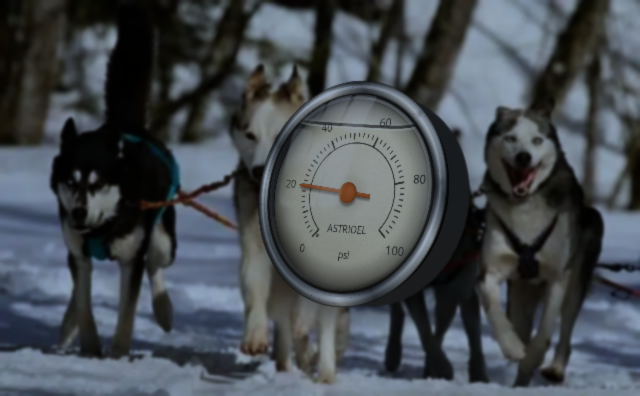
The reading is **20** psi
